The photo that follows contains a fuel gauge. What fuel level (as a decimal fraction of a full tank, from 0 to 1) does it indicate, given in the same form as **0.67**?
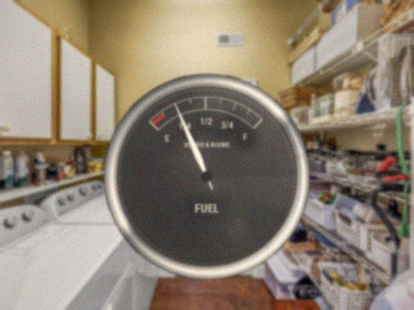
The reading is **0.25**
